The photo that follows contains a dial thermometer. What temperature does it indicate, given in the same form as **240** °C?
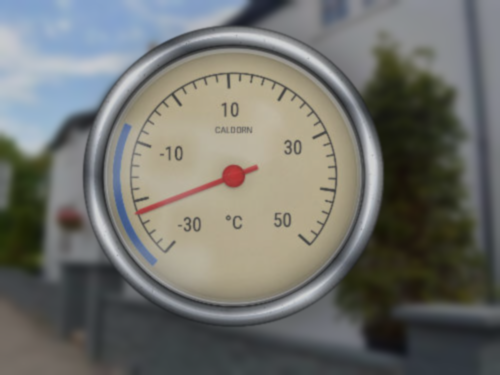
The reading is **-22** °C
